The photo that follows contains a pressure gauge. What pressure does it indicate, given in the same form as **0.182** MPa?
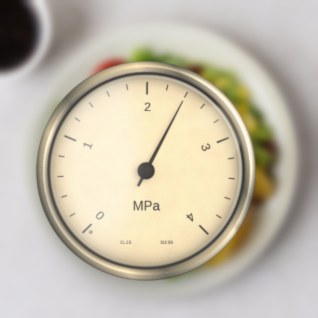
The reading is **2.4** MPa
